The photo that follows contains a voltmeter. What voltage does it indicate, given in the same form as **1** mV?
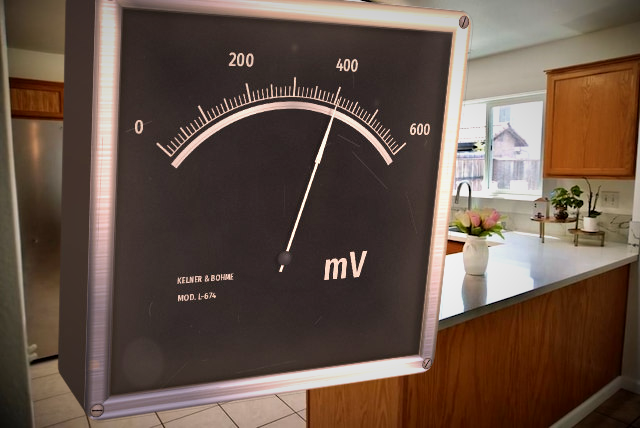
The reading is **400** mV
